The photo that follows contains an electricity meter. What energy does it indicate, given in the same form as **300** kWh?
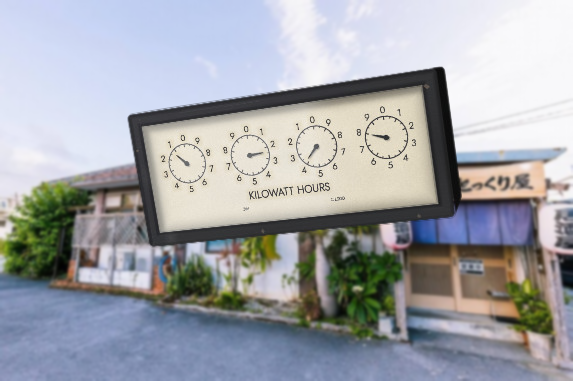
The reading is **1238** kWh
